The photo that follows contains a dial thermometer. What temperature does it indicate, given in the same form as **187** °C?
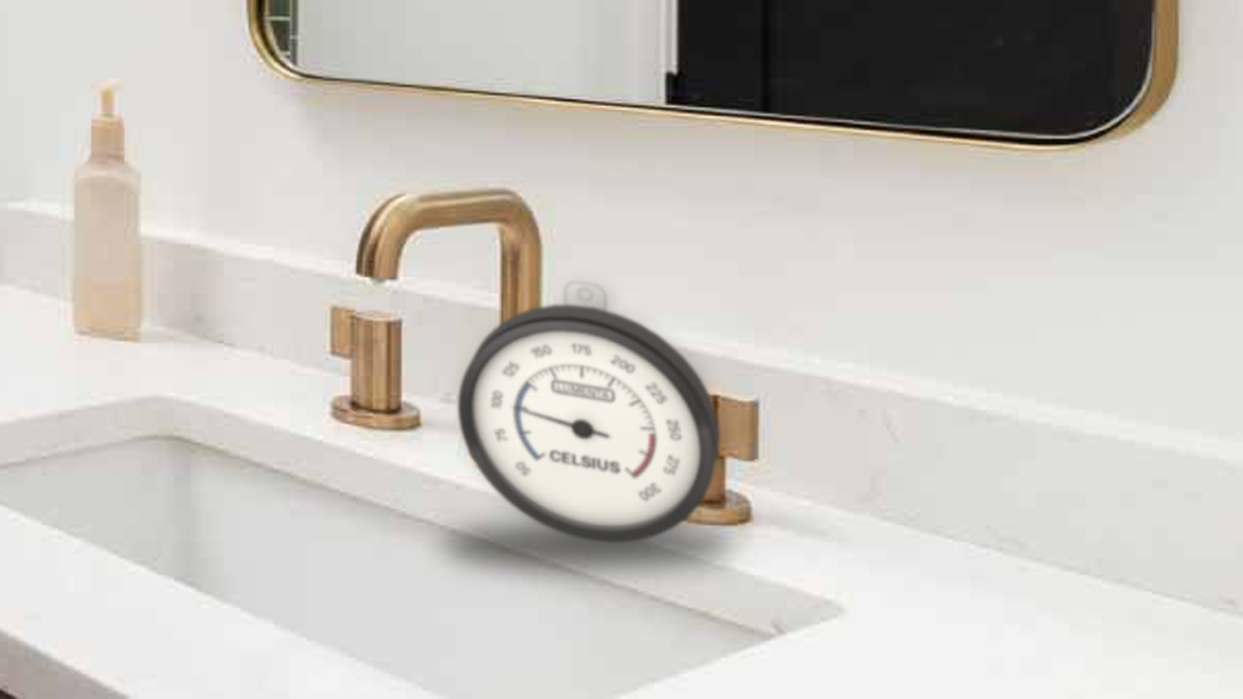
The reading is **100** °C
